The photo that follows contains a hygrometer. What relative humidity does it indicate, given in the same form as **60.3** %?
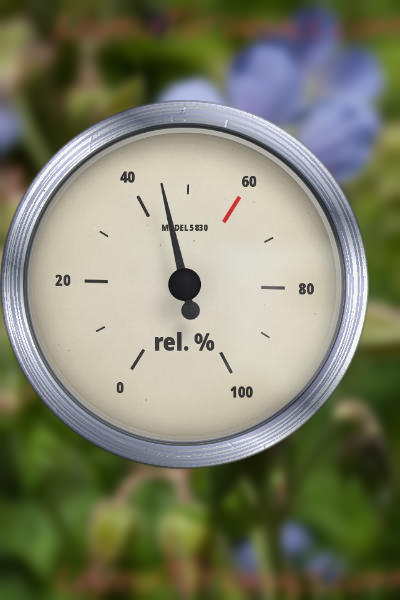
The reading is **45** %
